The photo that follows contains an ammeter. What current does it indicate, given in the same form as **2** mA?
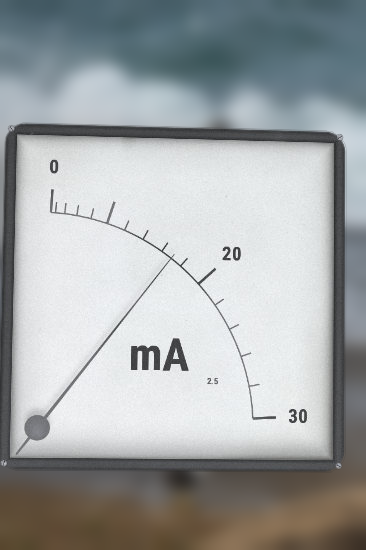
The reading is **17** mA
